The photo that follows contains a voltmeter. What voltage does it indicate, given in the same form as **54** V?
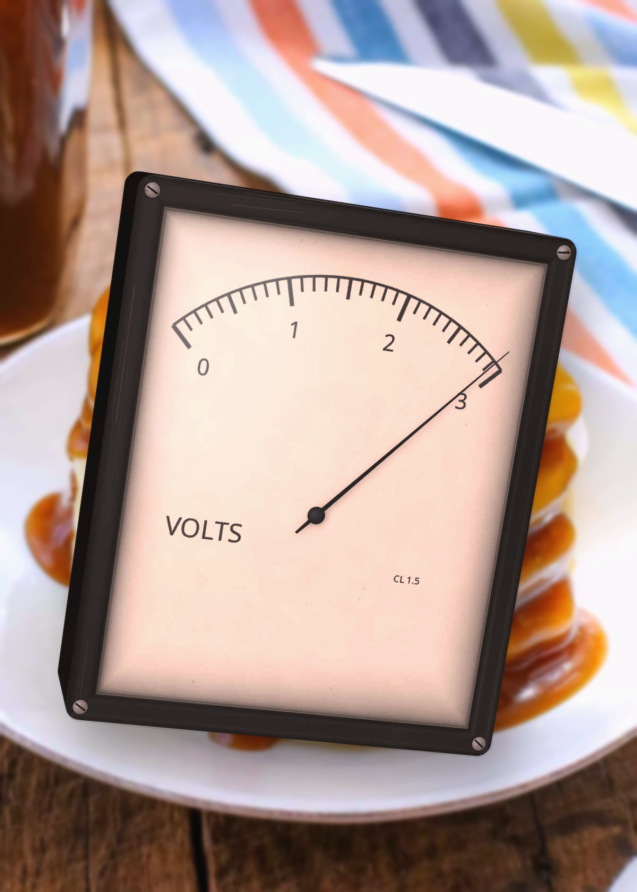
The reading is **2.9** V
